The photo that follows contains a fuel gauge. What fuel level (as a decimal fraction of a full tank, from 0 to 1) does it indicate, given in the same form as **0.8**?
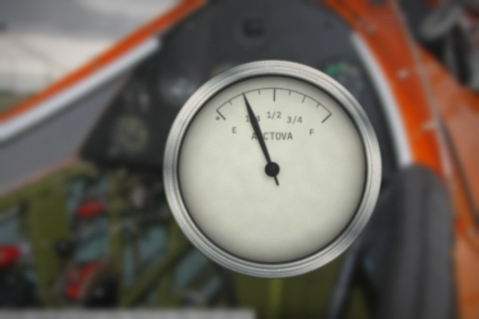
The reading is **0.25**
